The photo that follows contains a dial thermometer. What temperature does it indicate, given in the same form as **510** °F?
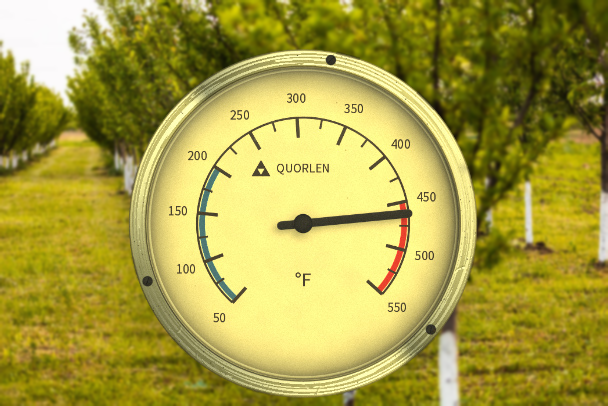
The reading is **462.5** °F
